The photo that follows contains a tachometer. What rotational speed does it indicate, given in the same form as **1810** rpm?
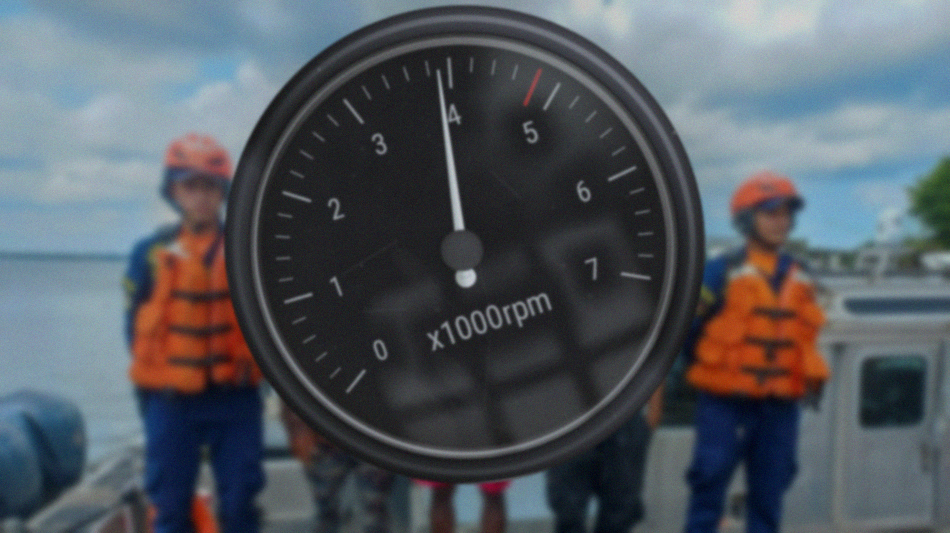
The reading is **3900** rpm
